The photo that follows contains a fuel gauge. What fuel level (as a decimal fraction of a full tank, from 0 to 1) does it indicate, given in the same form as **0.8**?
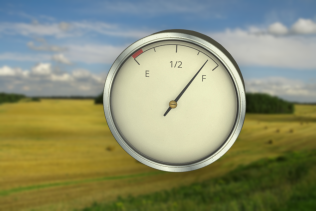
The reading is **0.875**
